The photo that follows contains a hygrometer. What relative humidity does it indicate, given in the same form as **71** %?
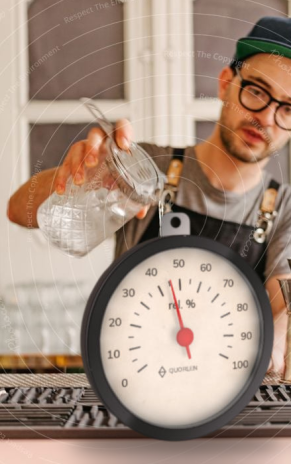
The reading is **45** %
